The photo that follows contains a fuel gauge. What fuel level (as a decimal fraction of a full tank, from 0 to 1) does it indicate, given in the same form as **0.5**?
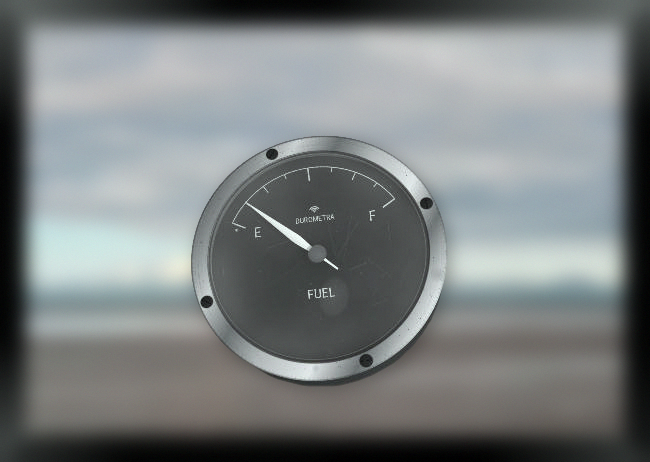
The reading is **0.125**
